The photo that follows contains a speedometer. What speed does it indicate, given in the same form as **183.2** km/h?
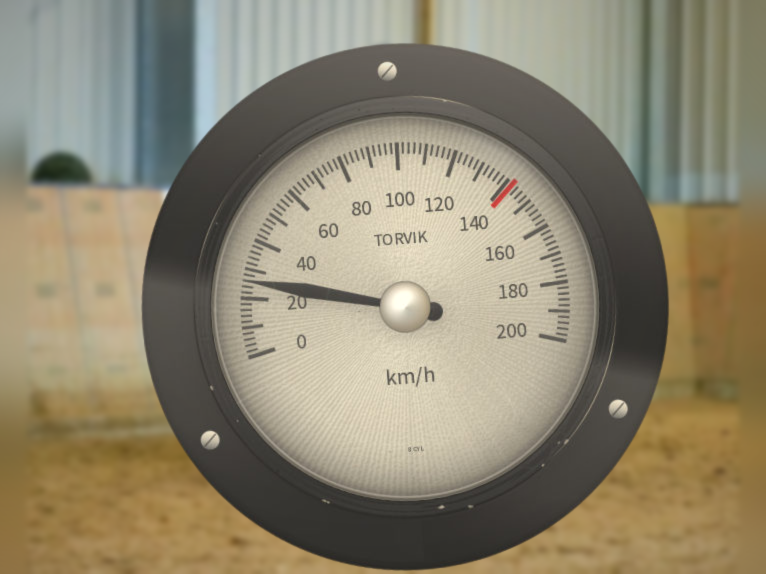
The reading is **26** km/h
